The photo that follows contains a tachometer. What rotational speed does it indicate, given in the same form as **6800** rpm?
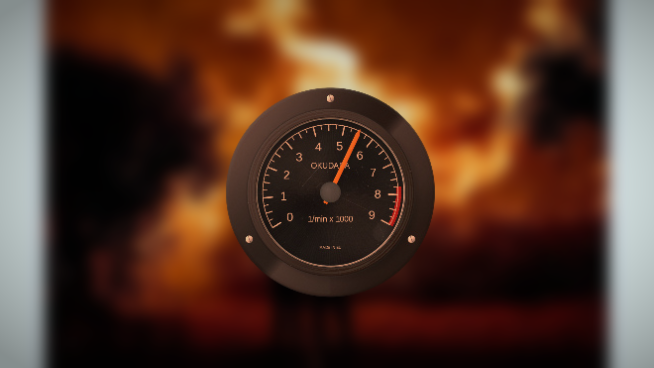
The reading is **5500** rpm
